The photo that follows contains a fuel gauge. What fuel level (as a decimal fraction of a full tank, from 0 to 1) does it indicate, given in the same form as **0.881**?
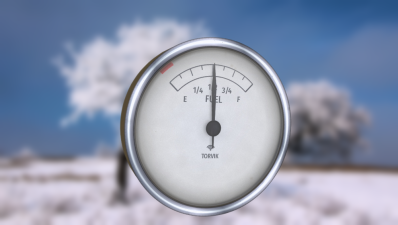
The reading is **0.5**
